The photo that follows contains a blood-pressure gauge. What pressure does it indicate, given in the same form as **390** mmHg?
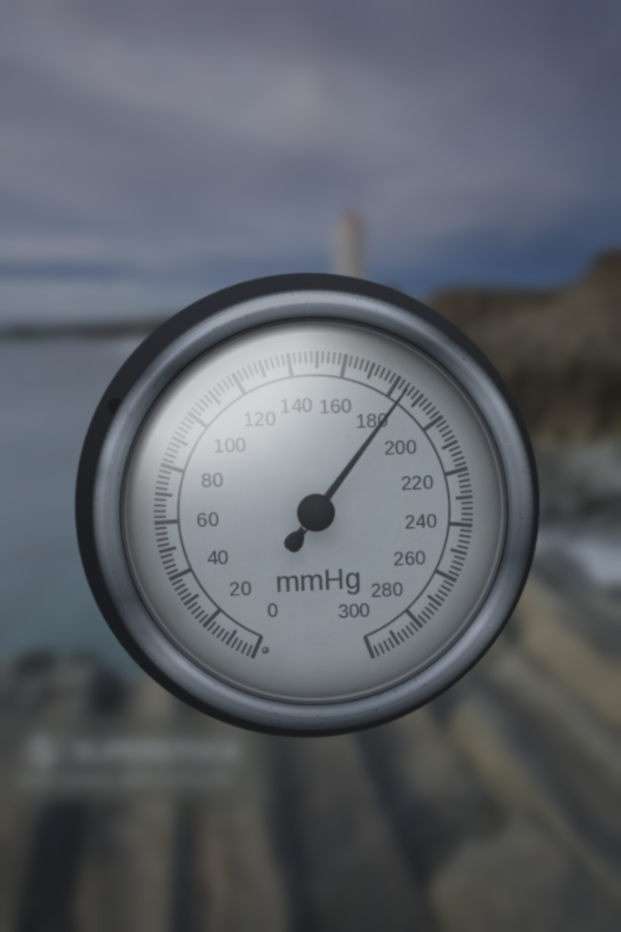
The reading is **184** mmHg
